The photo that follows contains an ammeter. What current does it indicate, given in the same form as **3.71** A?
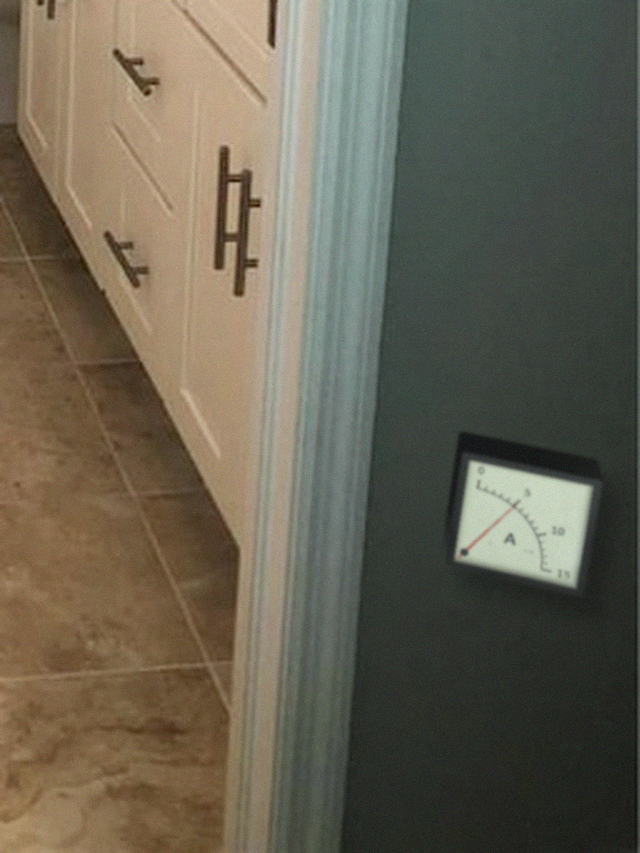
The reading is **5** A
